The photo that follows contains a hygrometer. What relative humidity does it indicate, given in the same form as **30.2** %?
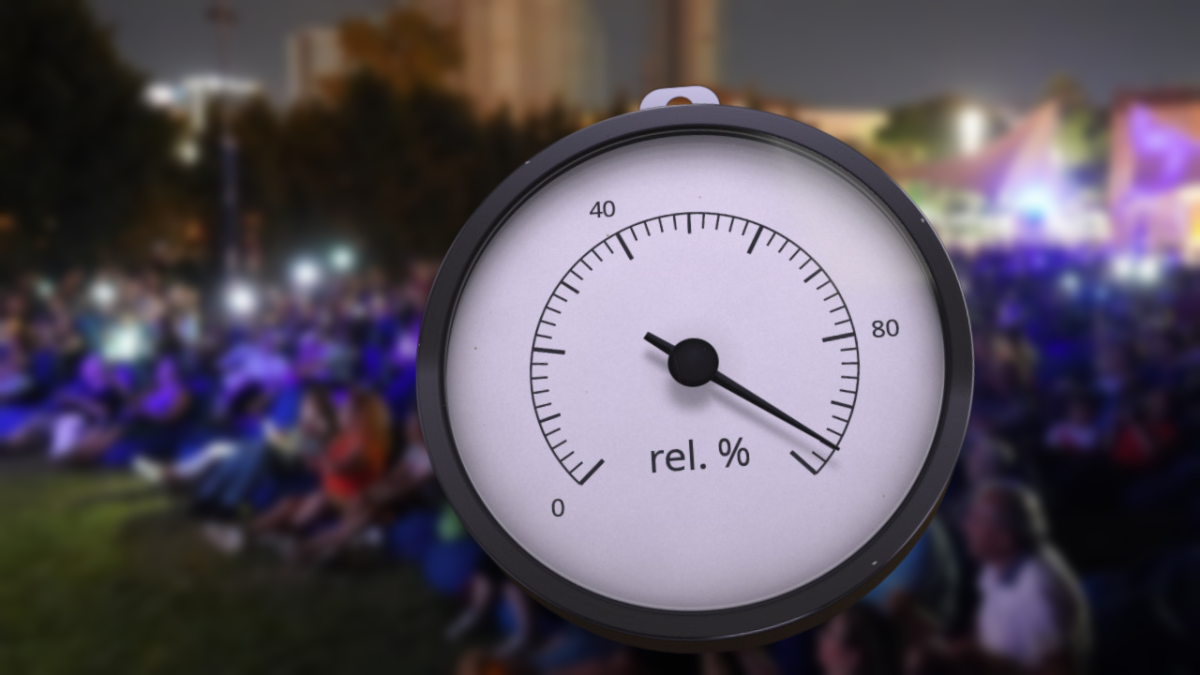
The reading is **96** %
